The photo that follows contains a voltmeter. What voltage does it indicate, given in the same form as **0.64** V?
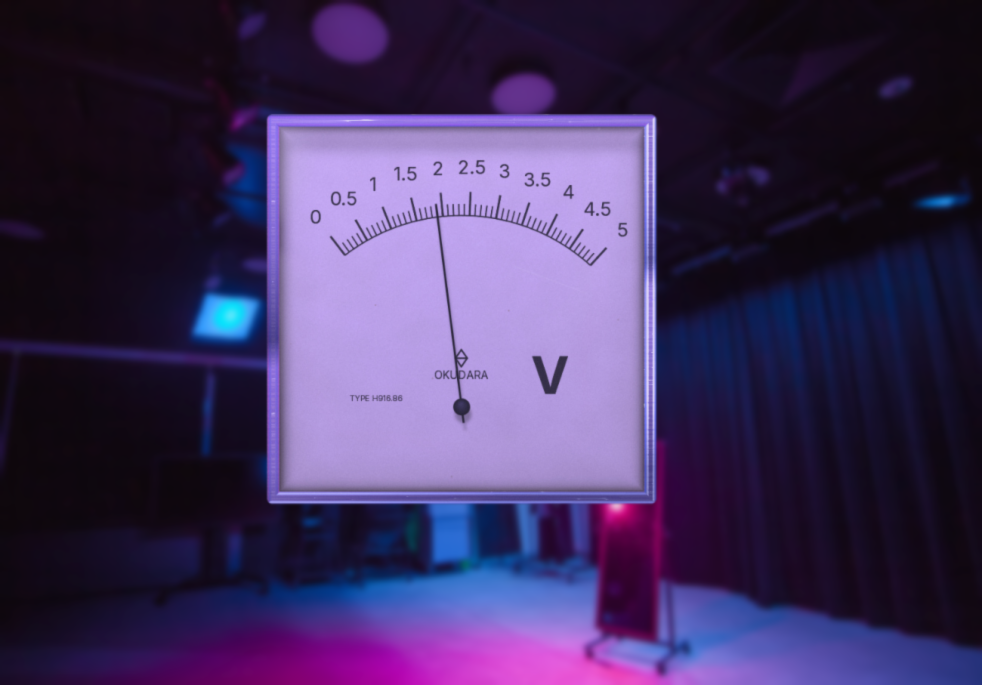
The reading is **1.9** V
